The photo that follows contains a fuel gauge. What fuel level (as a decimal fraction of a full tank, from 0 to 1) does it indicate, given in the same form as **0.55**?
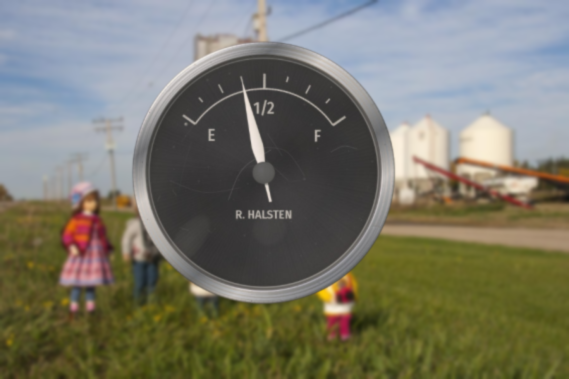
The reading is **0.375**
